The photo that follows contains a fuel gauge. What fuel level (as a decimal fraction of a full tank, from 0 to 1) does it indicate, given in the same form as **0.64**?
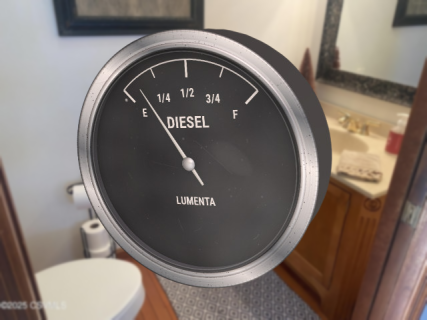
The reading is **0.125**
